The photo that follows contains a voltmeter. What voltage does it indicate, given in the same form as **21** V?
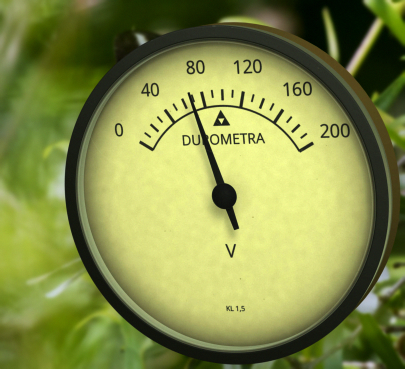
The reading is **70** V
